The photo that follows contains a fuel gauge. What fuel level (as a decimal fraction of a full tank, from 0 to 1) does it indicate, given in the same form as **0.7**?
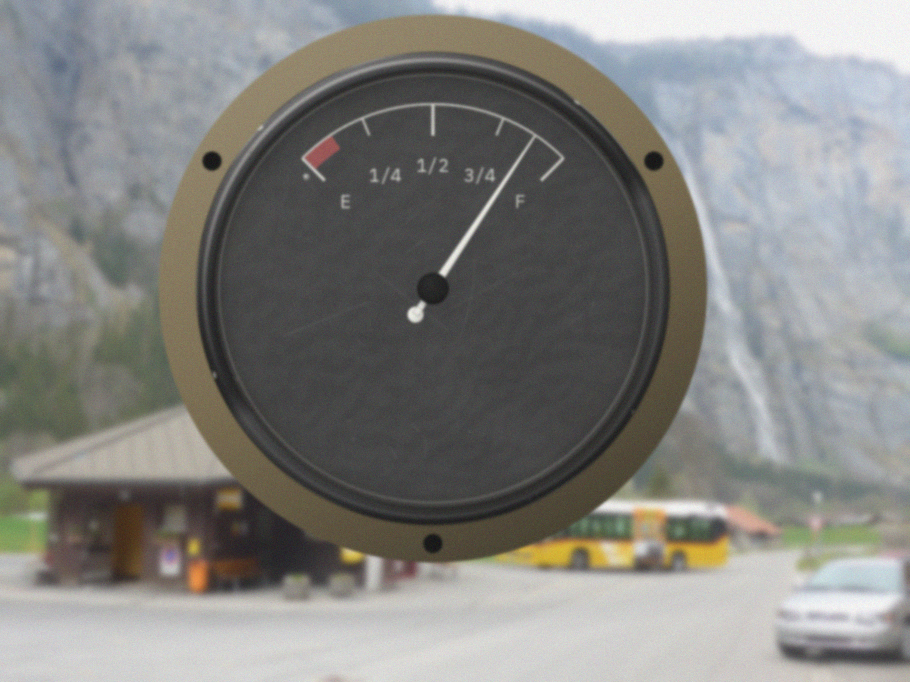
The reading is **0.875**
